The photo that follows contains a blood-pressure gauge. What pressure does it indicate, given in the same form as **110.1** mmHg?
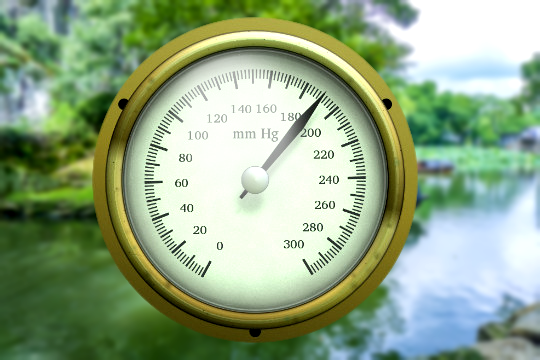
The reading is **190** mmHg
